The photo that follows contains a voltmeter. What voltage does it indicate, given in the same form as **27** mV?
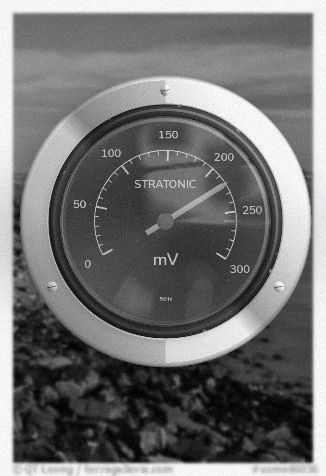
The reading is **220** mV
